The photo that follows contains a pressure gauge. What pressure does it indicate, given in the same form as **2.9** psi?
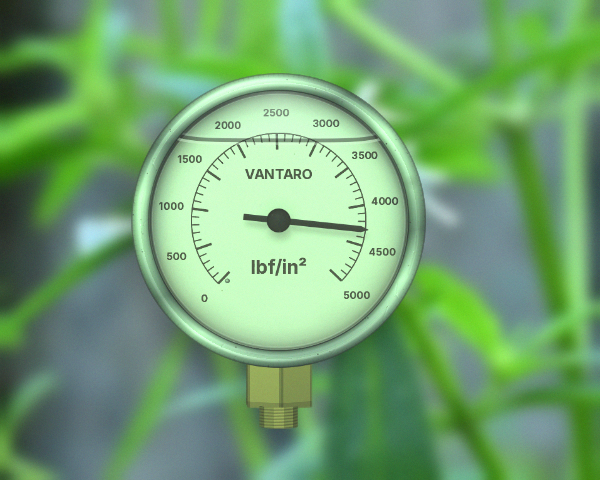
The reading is **4300** psi
